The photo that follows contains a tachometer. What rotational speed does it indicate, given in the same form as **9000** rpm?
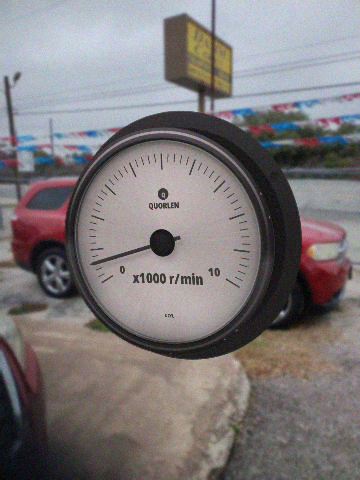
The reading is **600** rpm
